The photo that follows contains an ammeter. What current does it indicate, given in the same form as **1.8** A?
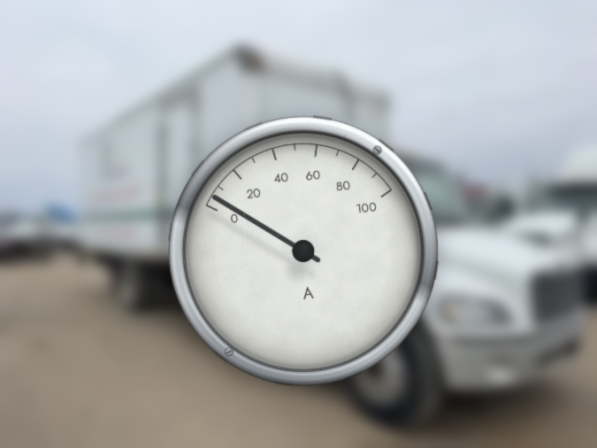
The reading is **5** A
